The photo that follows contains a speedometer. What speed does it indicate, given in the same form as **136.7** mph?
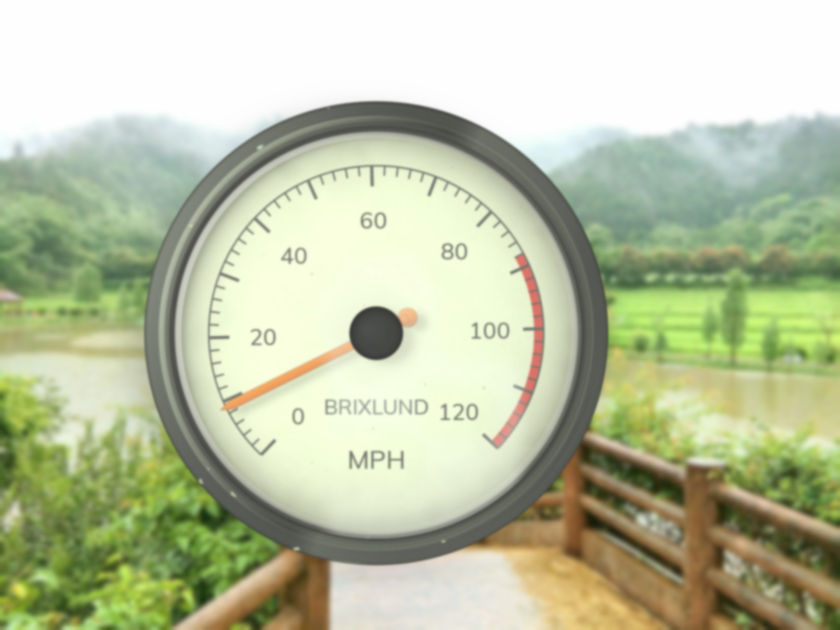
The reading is **9** mph
